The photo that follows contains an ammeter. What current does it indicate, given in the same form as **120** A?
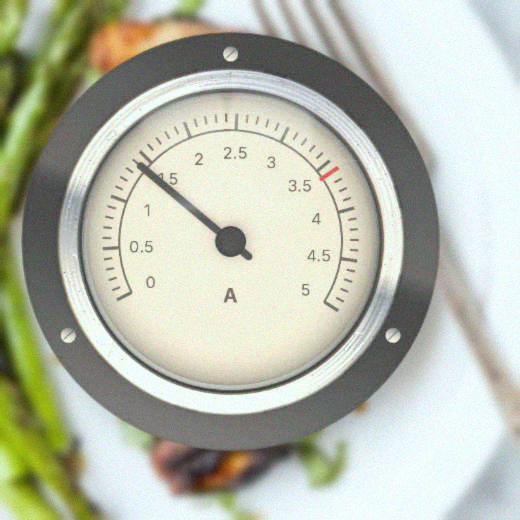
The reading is **1.4** A
